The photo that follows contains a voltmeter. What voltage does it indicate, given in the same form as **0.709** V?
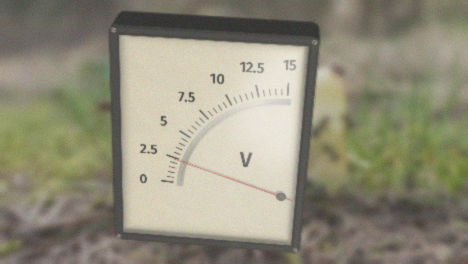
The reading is **2.5** V
